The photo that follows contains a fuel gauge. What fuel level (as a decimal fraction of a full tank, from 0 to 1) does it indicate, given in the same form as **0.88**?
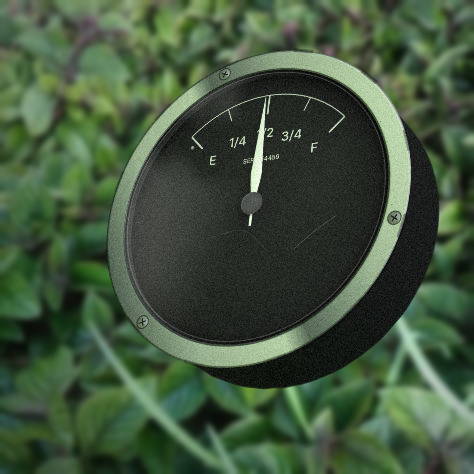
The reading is **0.5**
